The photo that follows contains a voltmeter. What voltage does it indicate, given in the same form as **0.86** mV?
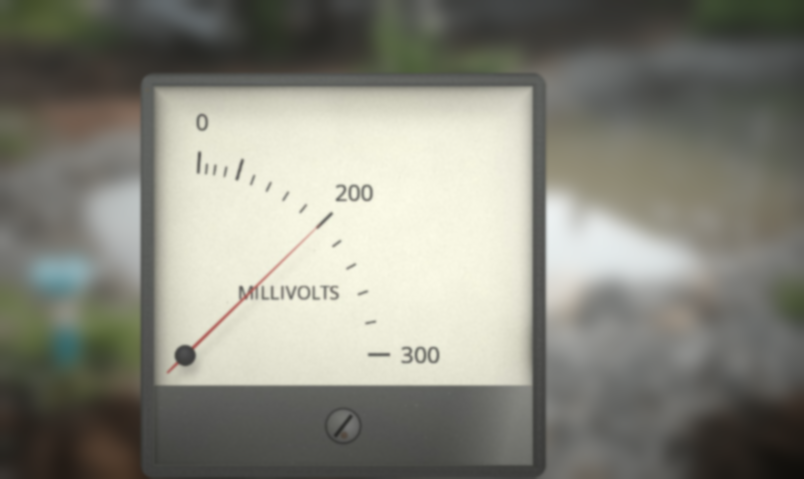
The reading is **200** mV
